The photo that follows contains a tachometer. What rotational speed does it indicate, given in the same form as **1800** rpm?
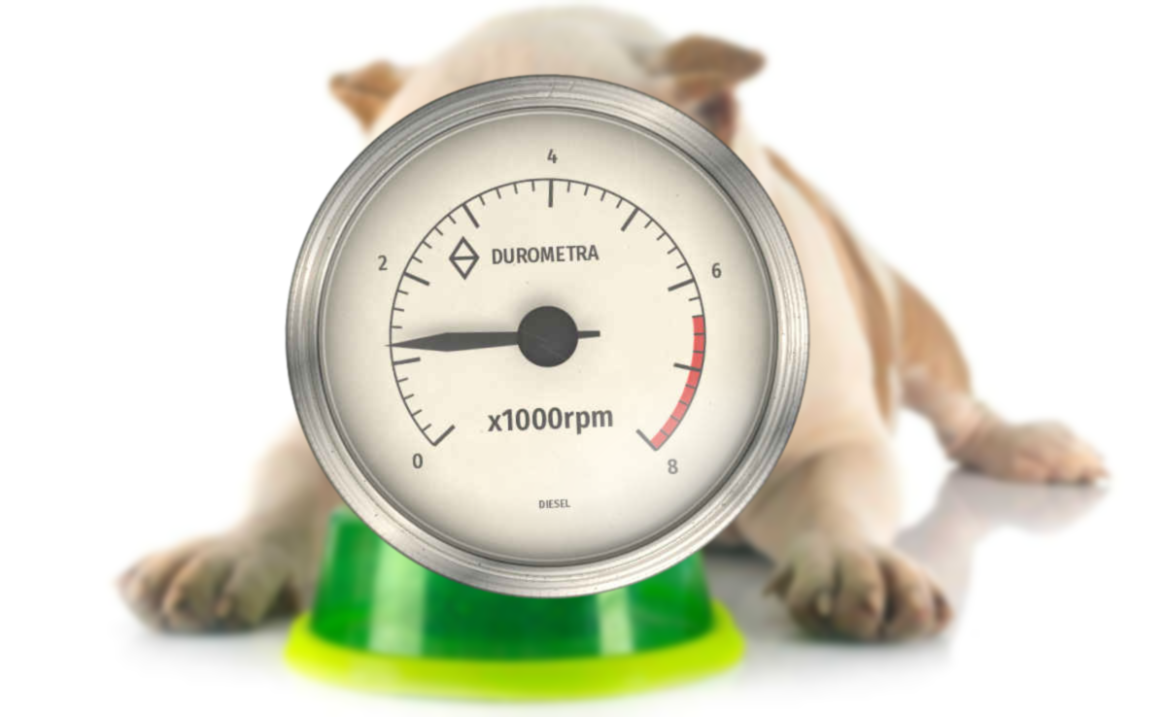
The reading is **1200** rpm
